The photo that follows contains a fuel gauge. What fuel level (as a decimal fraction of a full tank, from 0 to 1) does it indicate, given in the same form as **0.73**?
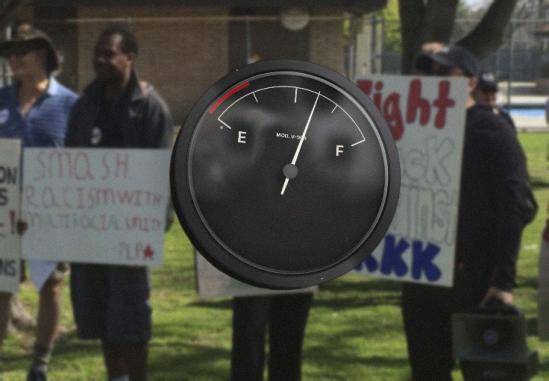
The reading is **0.625**
